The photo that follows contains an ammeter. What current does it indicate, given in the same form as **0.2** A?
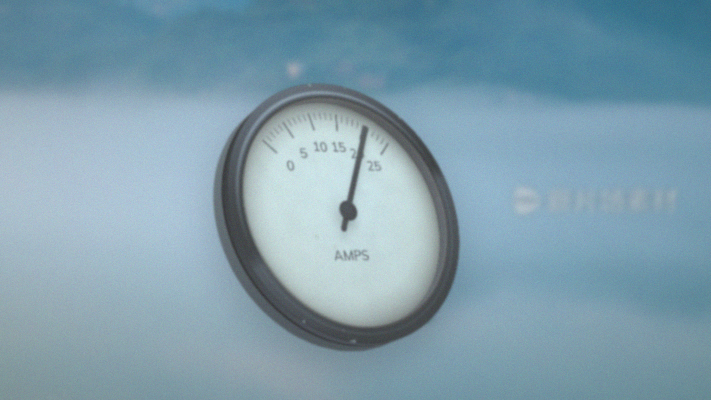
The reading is **20** A
